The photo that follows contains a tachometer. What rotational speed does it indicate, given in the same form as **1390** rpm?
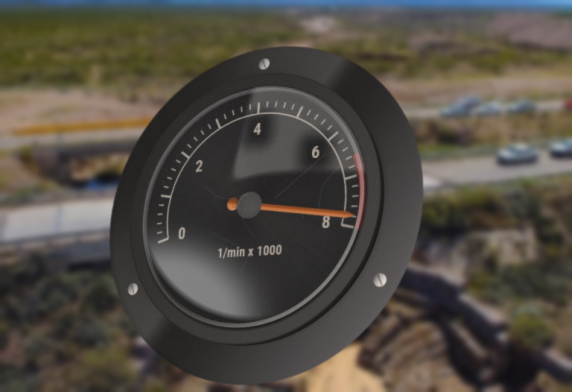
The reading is **7800** rpm
